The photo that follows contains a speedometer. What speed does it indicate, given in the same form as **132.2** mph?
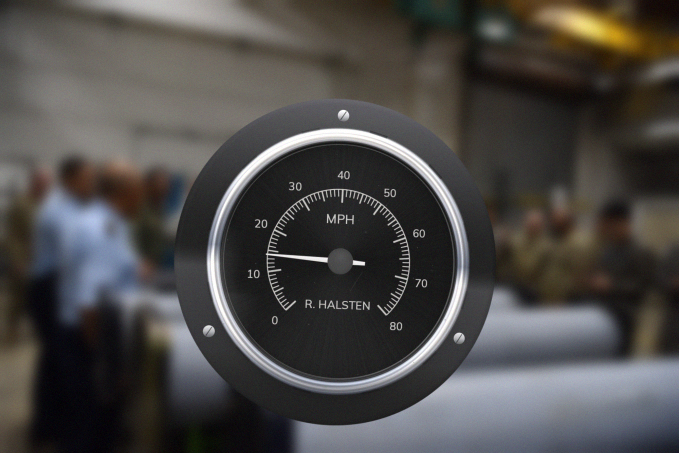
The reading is **14** mph
